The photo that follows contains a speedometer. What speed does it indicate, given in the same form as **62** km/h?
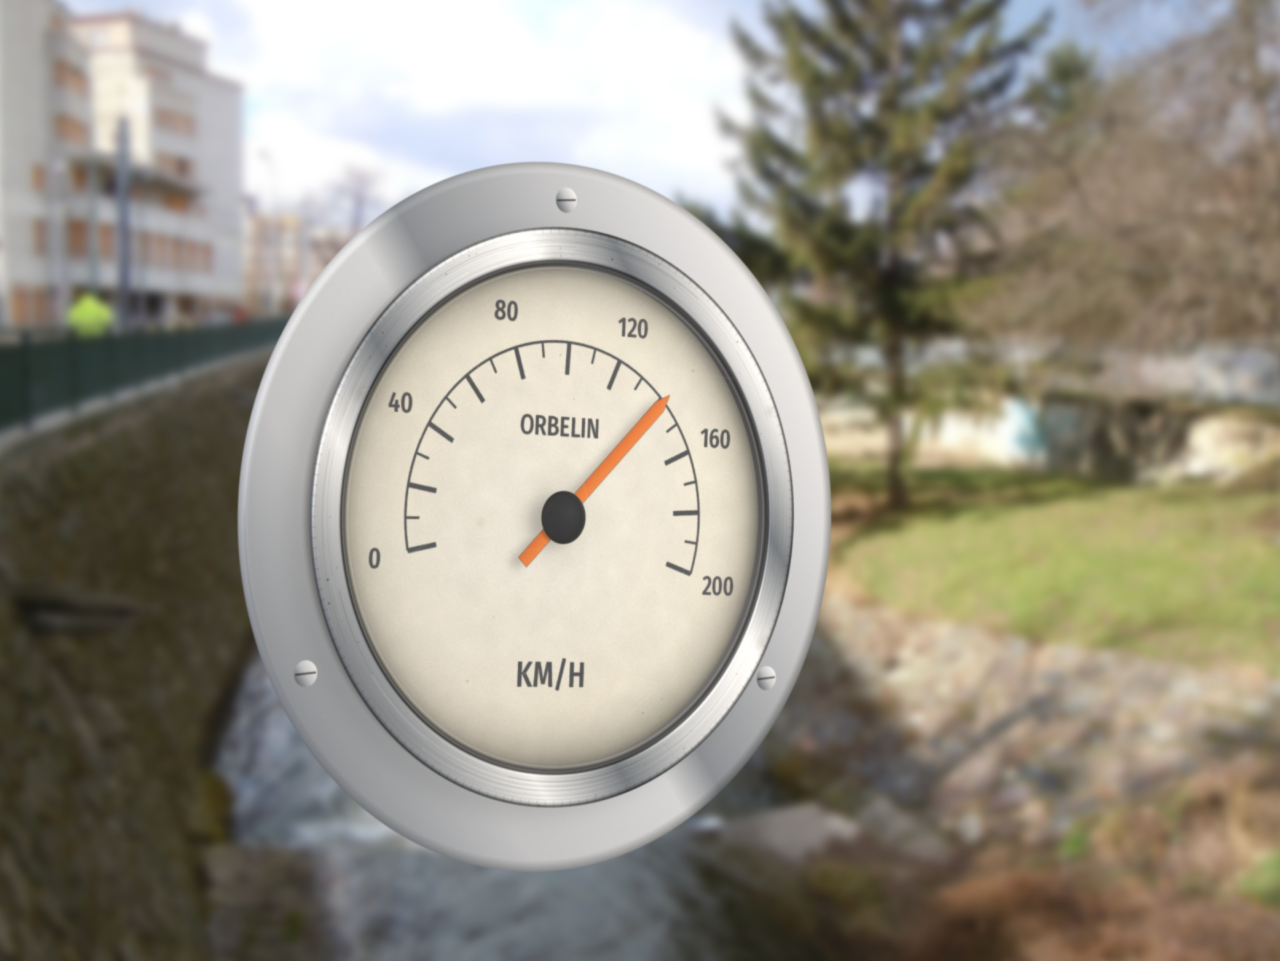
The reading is **140** km/h
